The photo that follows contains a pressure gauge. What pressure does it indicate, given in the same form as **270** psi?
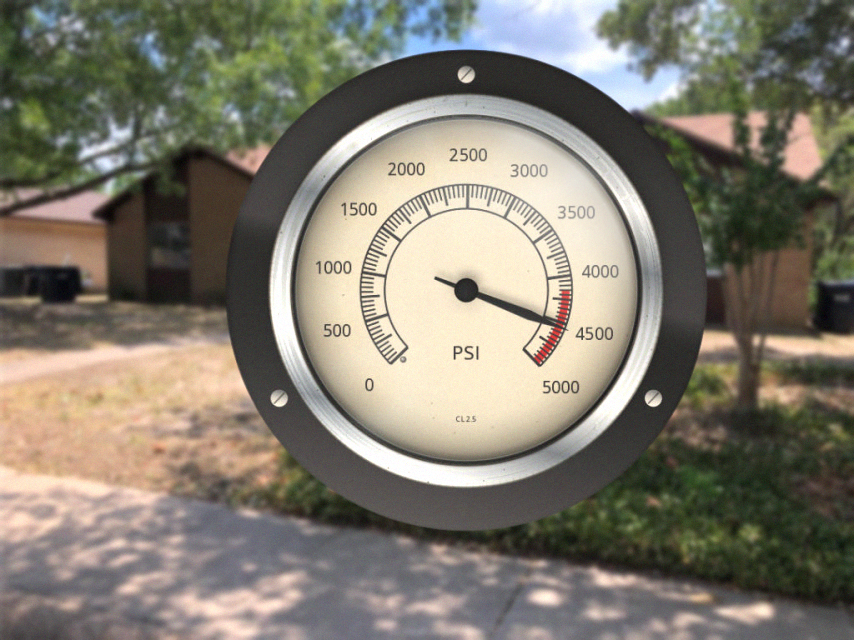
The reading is **4550** psi
